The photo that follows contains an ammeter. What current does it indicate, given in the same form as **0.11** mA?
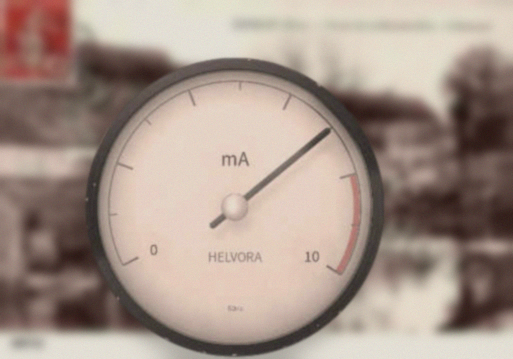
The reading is **7** mA
